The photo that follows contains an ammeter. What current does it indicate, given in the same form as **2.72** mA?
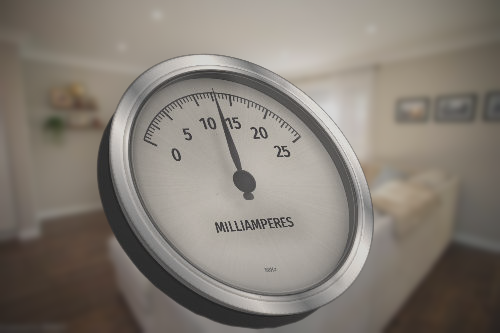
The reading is **12.5** mA
